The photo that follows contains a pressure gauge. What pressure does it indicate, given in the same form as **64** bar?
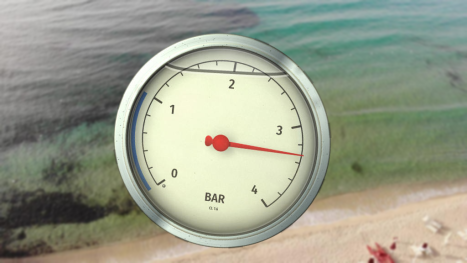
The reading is **3.3** bar
